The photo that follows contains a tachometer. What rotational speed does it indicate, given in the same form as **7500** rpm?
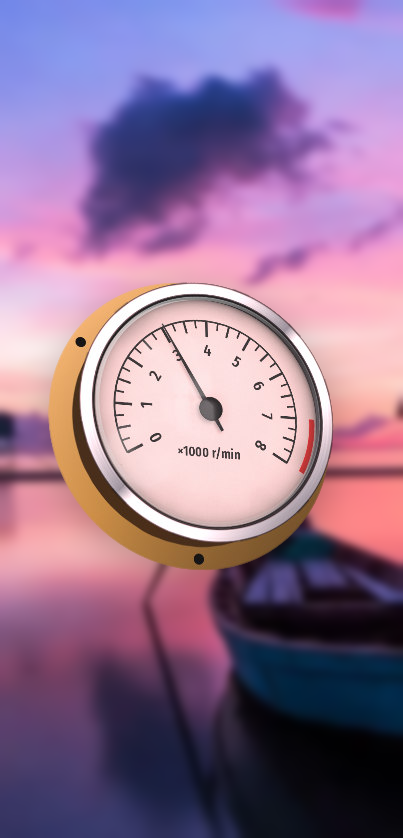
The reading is **3000** rpm
